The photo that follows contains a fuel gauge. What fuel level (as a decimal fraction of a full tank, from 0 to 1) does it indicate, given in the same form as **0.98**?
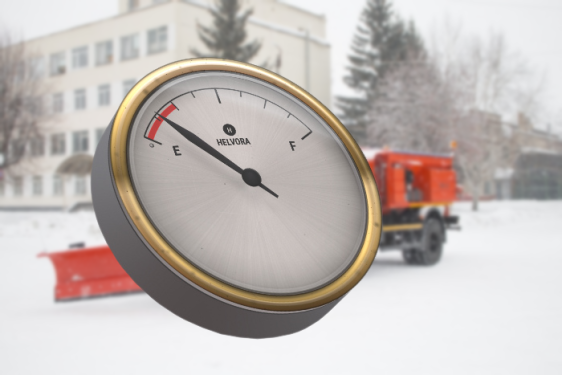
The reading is **0.125**
